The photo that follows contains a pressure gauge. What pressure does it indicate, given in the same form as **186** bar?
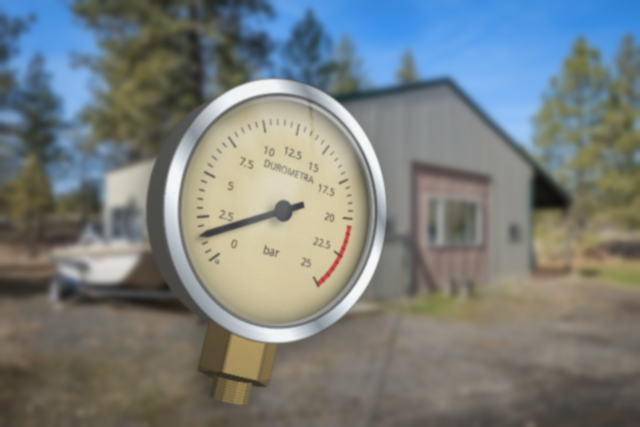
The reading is **1.5** bar
